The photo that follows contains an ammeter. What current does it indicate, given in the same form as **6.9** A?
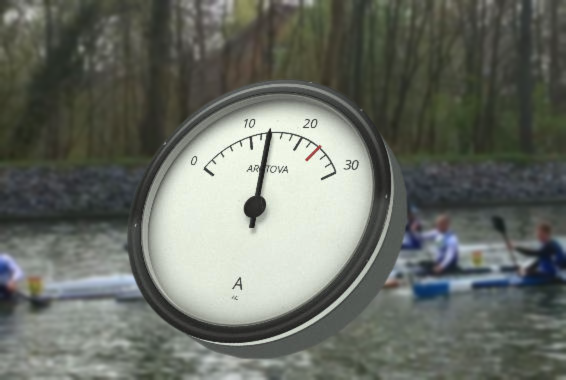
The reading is **14** A
